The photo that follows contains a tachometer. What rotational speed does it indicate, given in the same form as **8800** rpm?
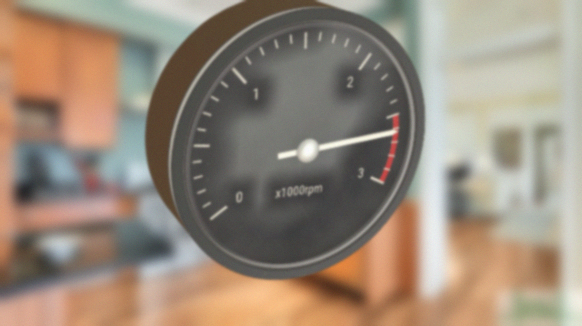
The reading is **2600** rpm
